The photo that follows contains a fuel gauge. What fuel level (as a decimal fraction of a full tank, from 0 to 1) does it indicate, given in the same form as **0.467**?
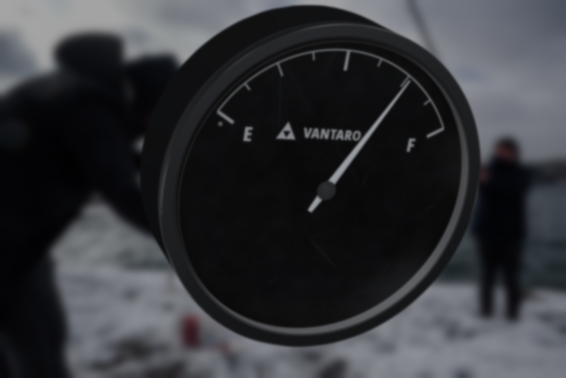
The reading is **0.75**
